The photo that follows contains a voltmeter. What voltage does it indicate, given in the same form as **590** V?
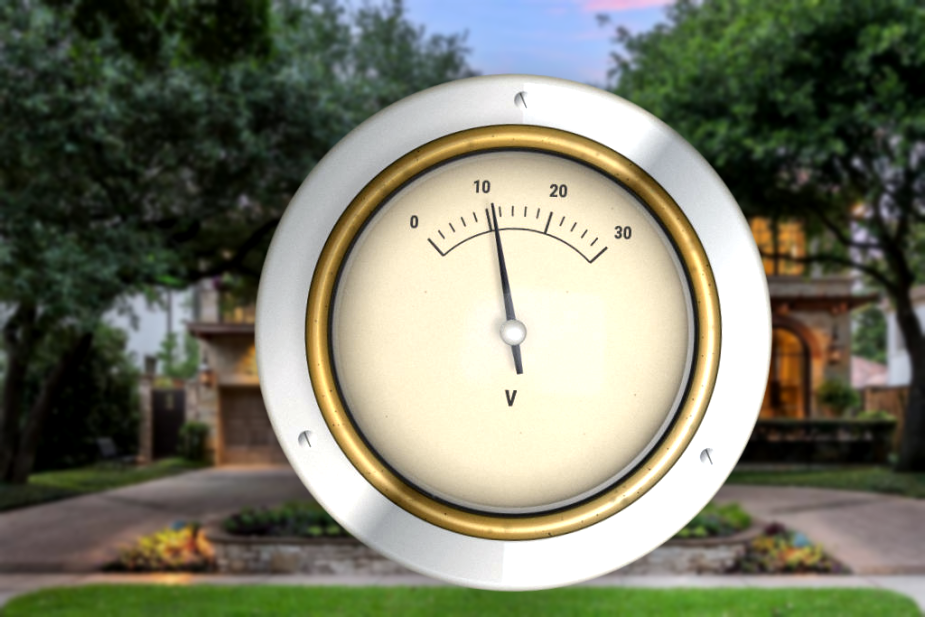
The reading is **11** V
